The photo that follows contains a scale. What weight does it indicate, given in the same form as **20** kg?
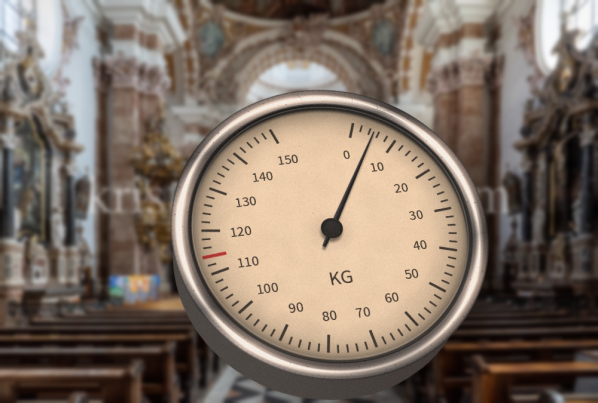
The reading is **5** kg
